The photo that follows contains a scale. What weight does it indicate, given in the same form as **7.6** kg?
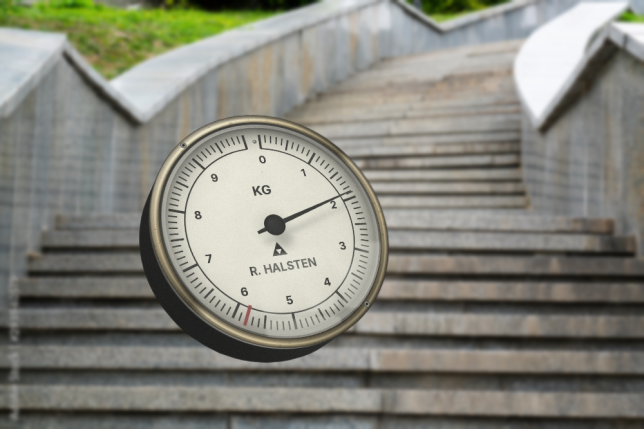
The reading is **1.9** kg
